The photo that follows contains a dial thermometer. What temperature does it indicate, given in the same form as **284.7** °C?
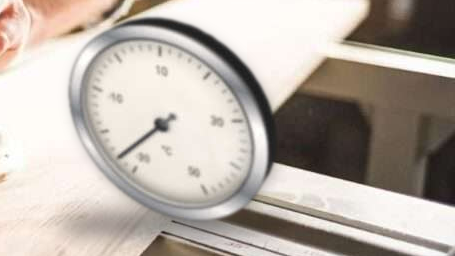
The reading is **-26** °C
